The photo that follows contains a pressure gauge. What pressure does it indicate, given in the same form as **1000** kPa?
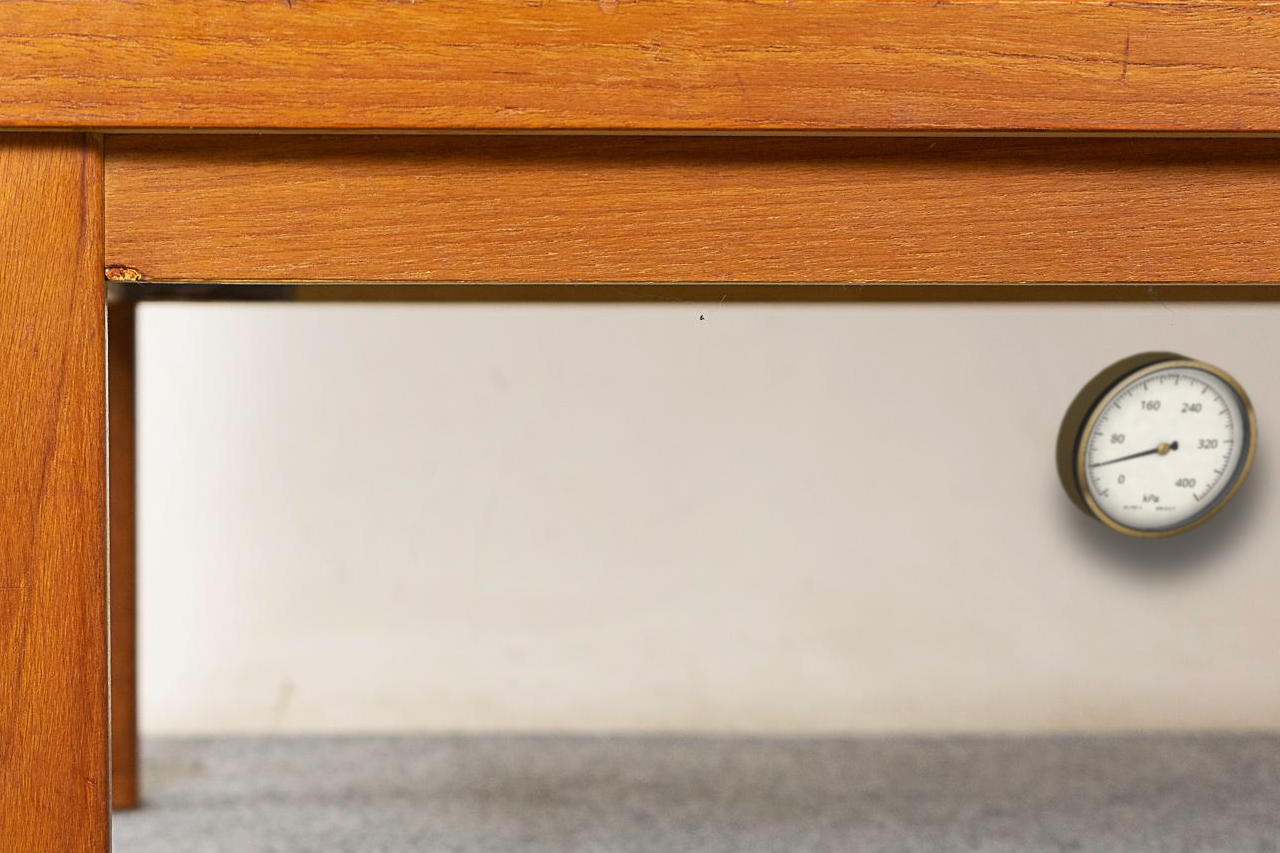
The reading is **40** kPa
